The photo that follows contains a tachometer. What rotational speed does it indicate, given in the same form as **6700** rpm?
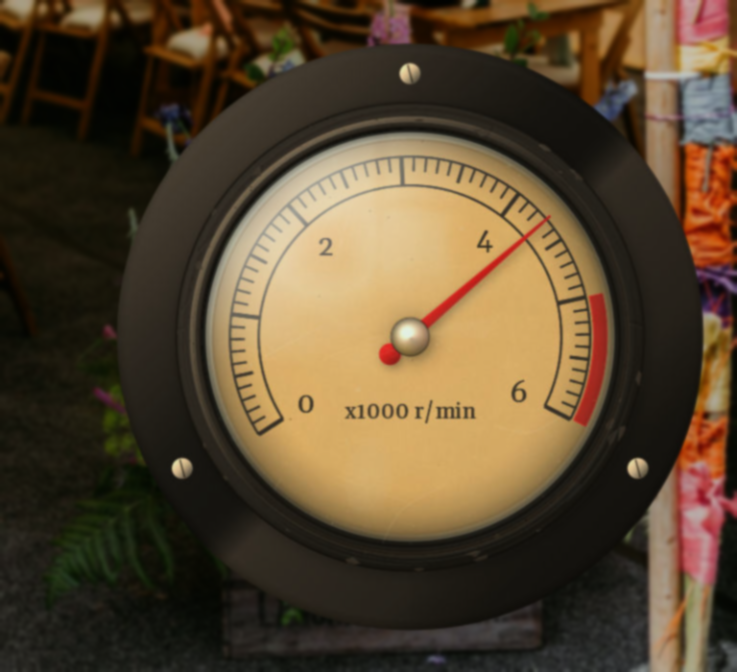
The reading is **4300** rpm
